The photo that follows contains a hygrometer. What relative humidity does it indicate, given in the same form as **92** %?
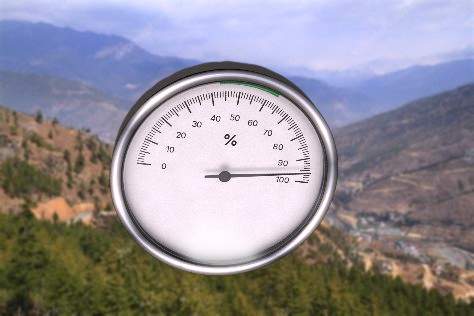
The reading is **95** %
